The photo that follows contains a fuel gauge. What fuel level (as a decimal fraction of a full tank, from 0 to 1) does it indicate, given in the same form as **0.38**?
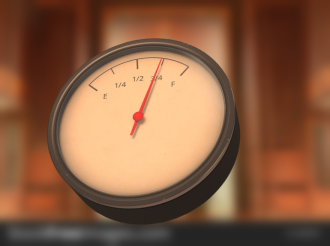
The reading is **0.75**
